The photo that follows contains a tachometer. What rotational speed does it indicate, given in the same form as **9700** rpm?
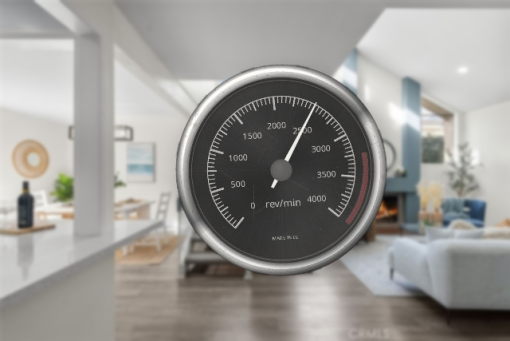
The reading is **2500** rpm
